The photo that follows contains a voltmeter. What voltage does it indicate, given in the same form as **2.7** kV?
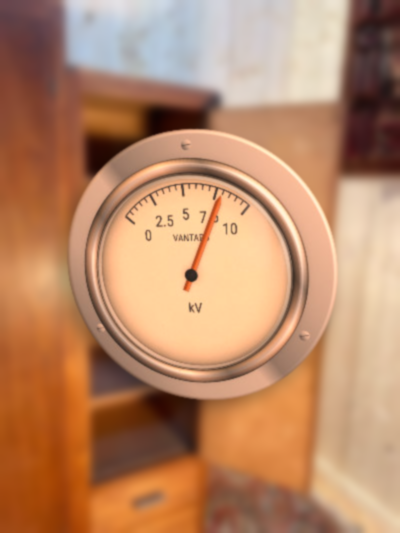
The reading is **8** kV
